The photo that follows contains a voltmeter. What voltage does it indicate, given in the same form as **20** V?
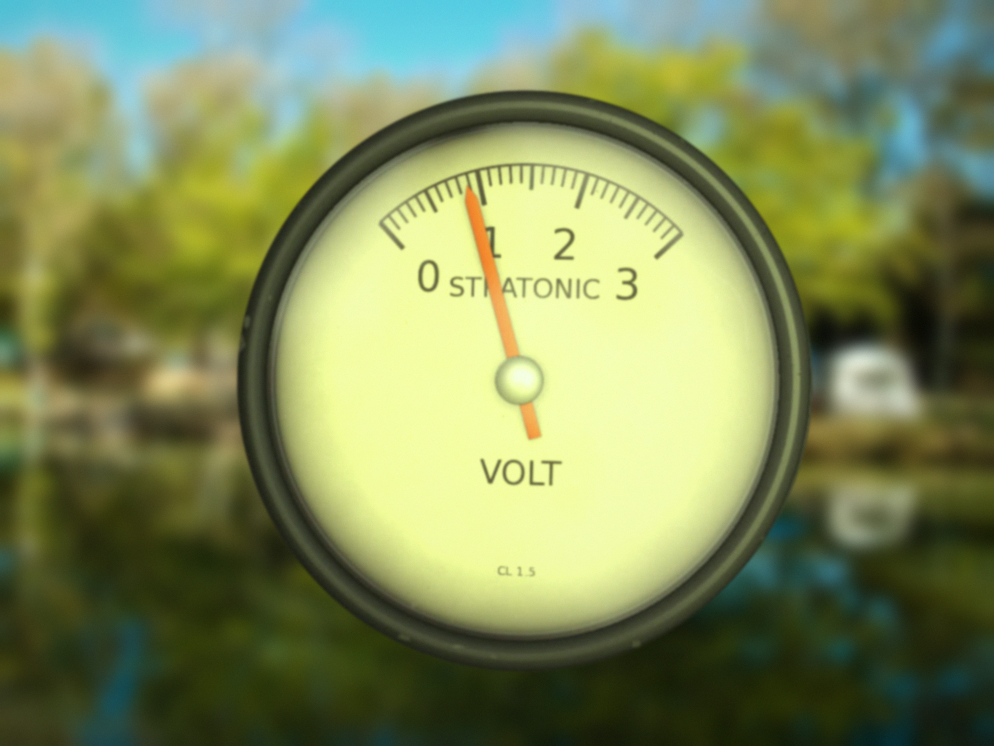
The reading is **0.9** V
